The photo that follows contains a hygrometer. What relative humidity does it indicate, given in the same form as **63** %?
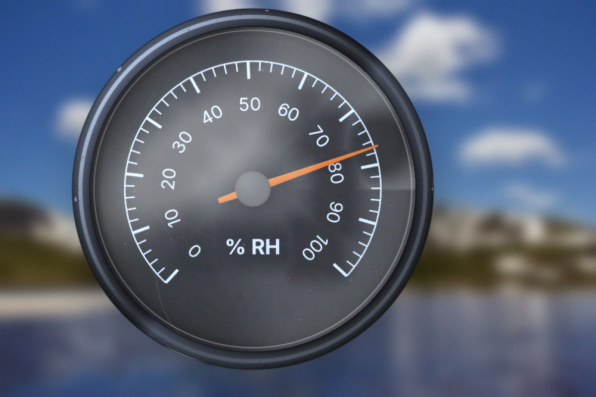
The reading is **77** %
